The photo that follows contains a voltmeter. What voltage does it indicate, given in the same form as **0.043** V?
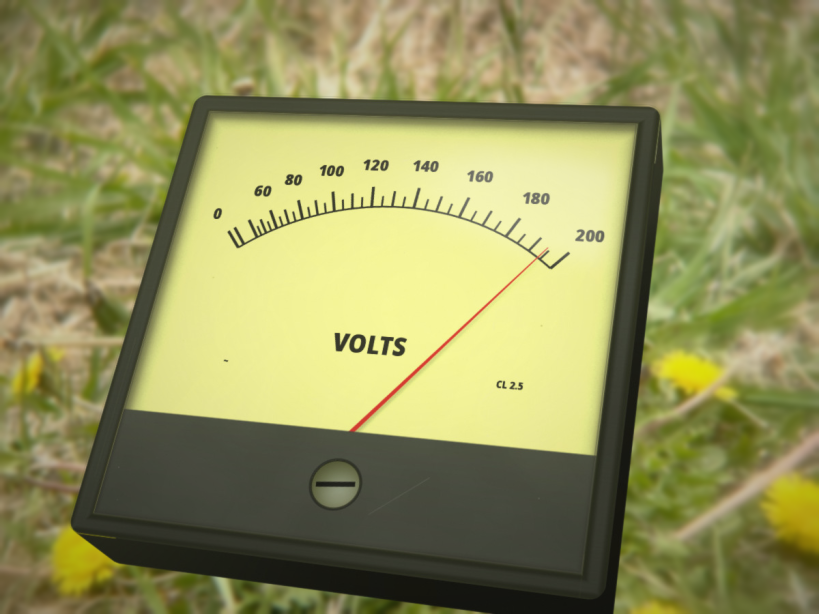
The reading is **195** V
